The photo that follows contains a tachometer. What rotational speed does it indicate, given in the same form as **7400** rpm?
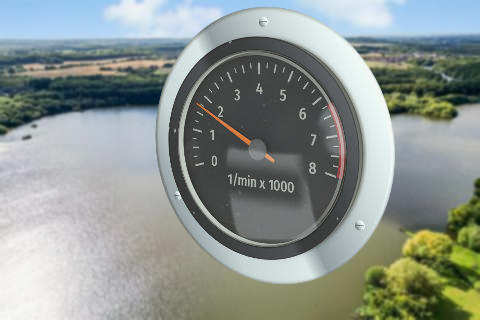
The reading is **1750** rpm
